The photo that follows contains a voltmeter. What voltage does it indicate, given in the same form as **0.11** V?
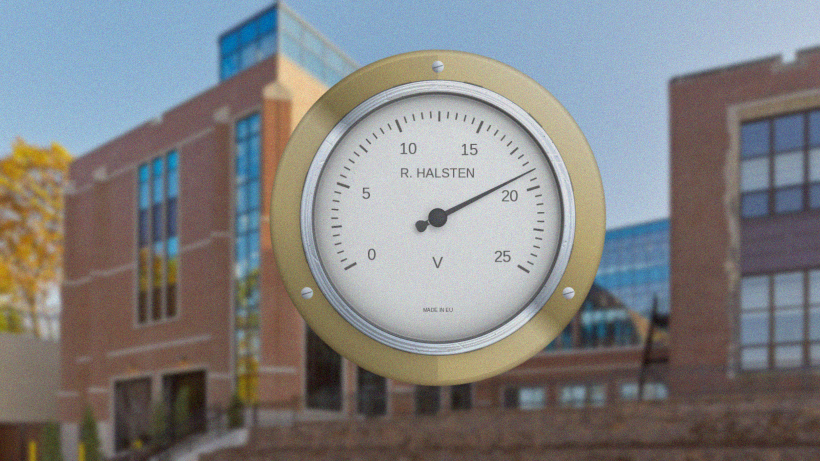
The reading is **19** V
